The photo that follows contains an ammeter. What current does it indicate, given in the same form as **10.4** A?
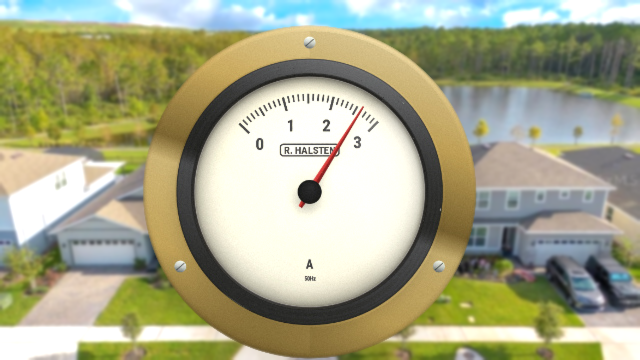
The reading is **2.6** A
